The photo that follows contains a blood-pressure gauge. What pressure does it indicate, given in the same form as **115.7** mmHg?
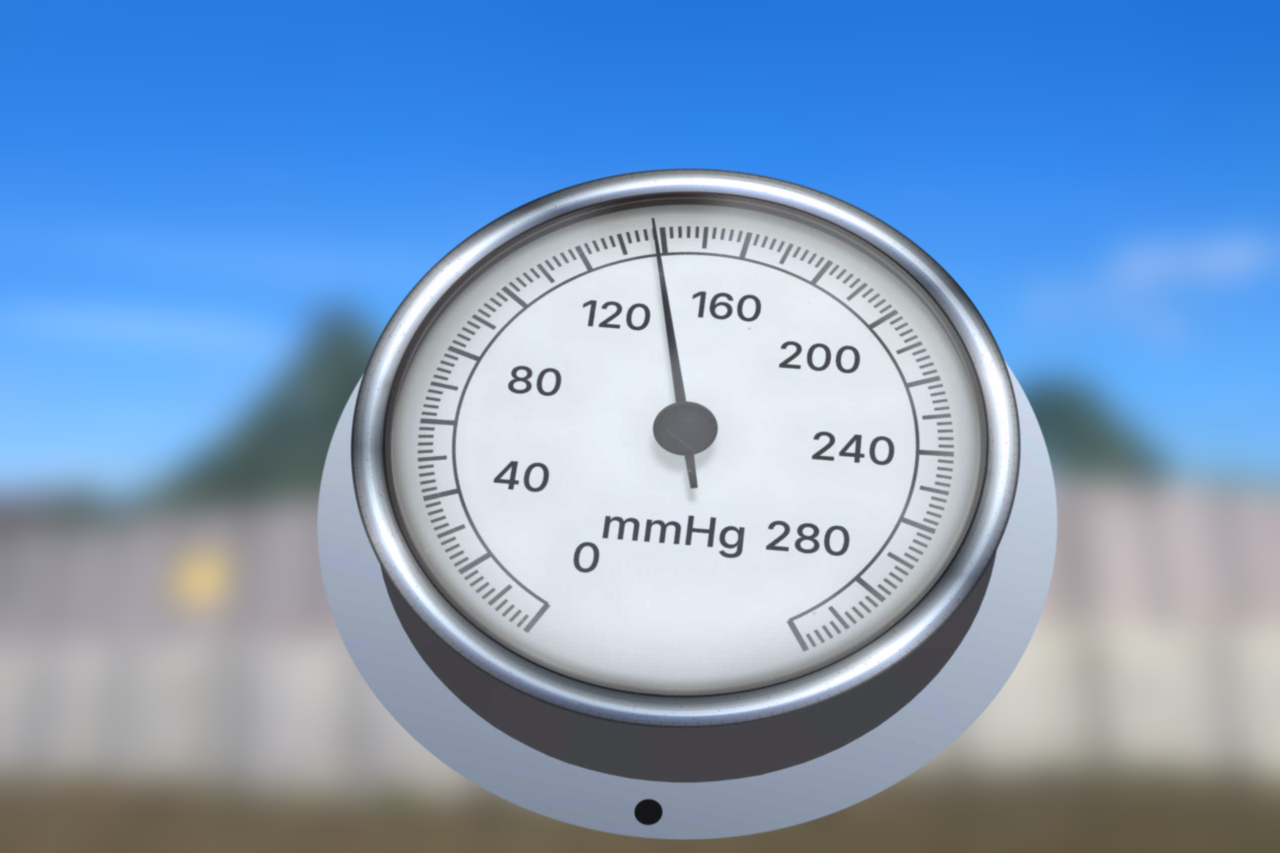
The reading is **138** mmHg
